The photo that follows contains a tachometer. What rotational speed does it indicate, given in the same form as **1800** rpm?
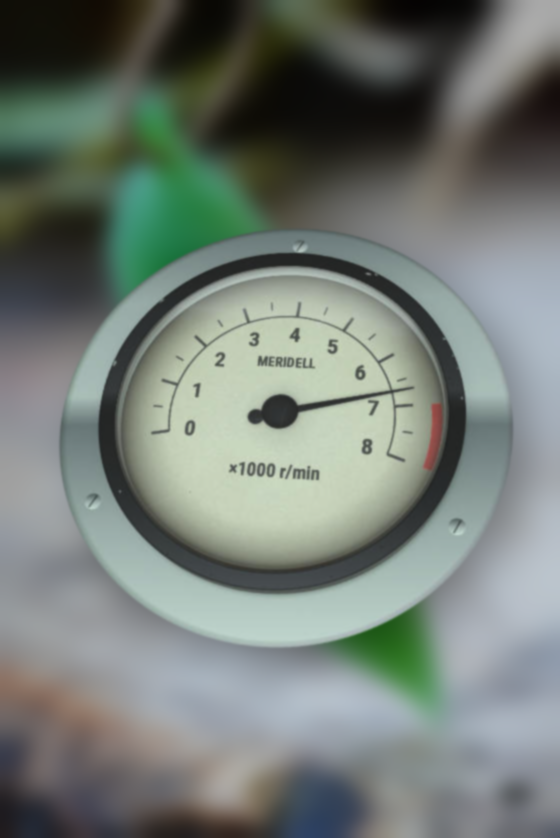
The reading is **6750** rpm
